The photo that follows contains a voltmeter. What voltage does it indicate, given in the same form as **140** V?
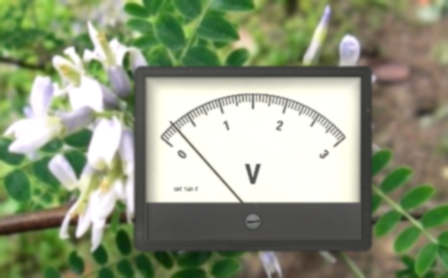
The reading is **0.25** V
